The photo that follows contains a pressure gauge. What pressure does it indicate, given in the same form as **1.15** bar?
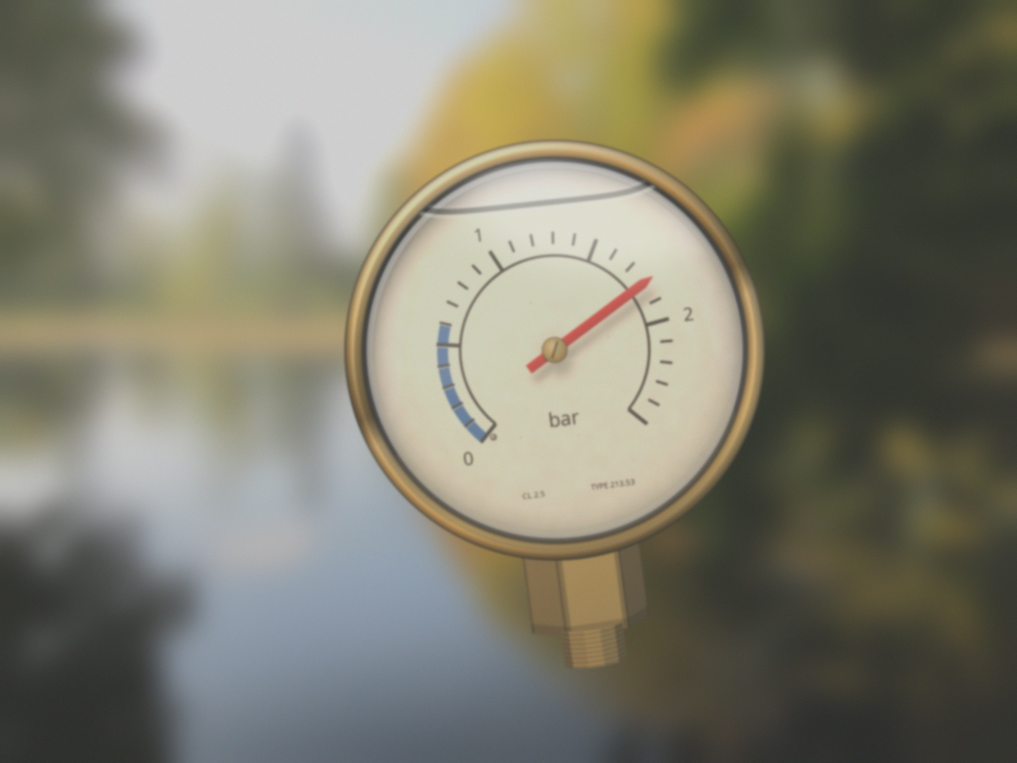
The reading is **1.8** bar
